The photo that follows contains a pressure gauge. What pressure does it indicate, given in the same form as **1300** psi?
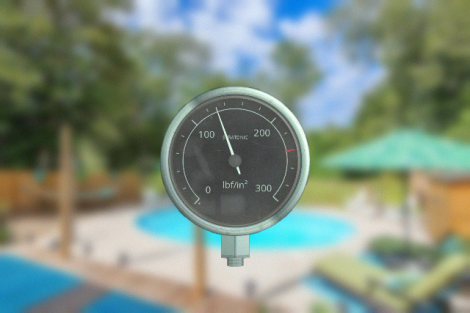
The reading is **130** psi
